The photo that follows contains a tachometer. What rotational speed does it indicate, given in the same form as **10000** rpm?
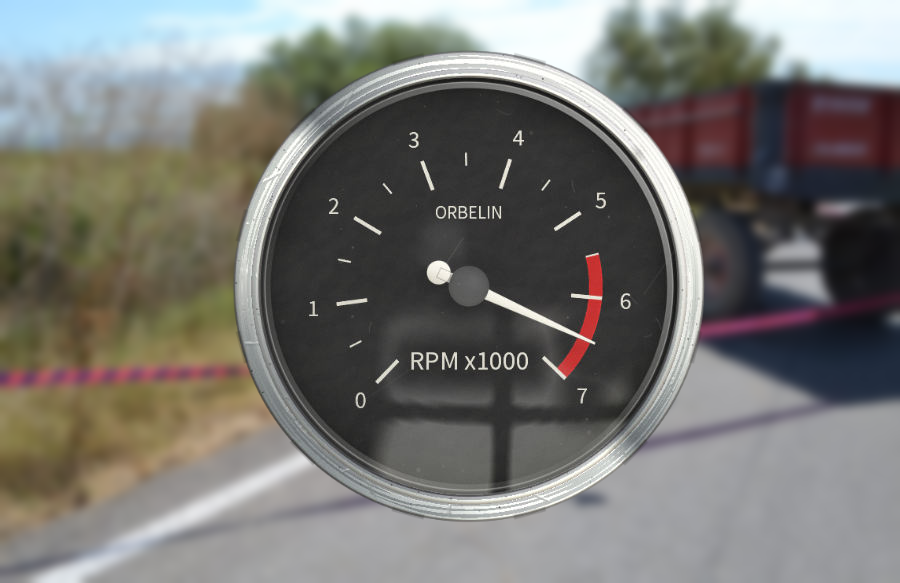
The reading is **6500** rpm
